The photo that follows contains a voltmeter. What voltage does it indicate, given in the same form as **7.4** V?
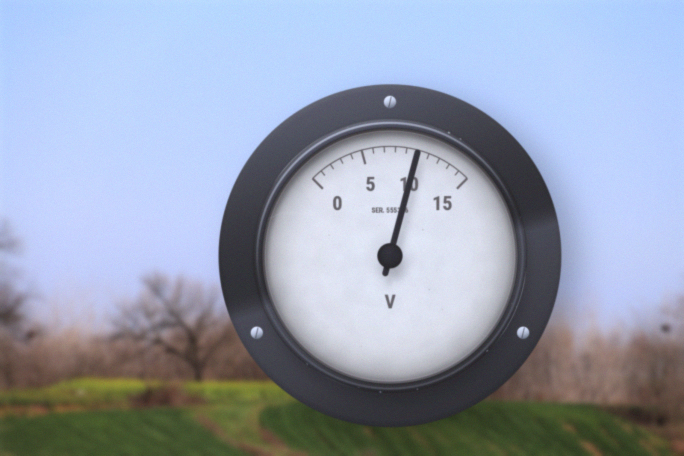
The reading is **10** V
